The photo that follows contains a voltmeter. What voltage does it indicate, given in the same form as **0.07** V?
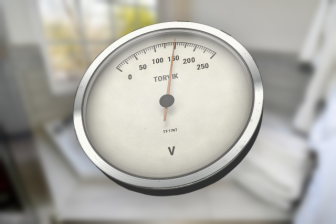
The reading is **150** V
